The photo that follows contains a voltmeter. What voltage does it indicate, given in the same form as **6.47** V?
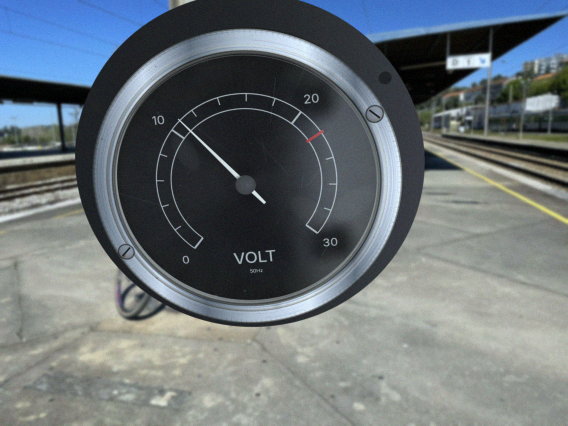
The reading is **11** V
